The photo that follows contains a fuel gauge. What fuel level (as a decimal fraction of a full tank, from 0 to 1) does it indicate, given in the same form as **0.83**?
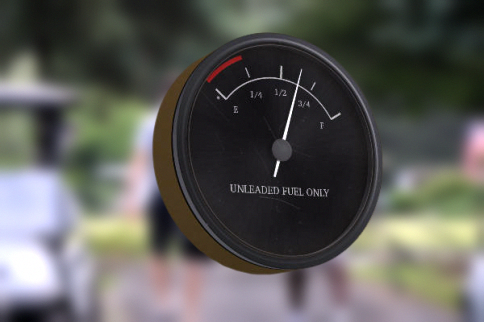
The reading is **0.625**
